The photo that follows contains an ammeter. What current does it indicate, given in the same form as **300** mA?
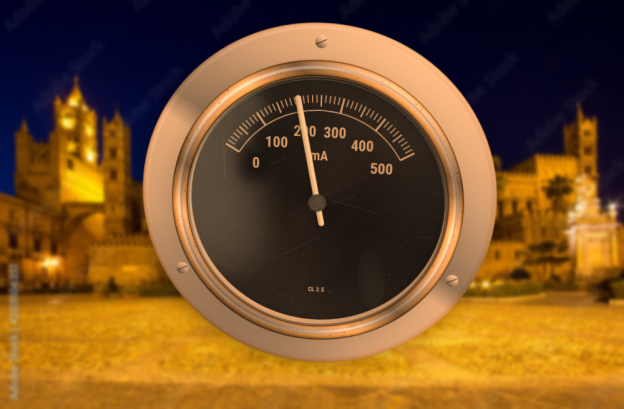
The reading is **200** mA
